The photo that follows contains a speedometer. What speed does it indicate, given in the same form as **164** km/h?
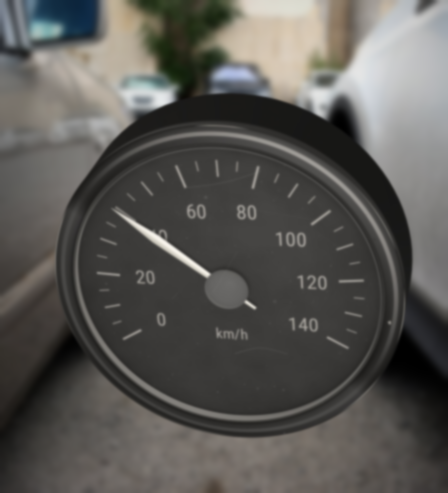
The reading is **40** km/h
